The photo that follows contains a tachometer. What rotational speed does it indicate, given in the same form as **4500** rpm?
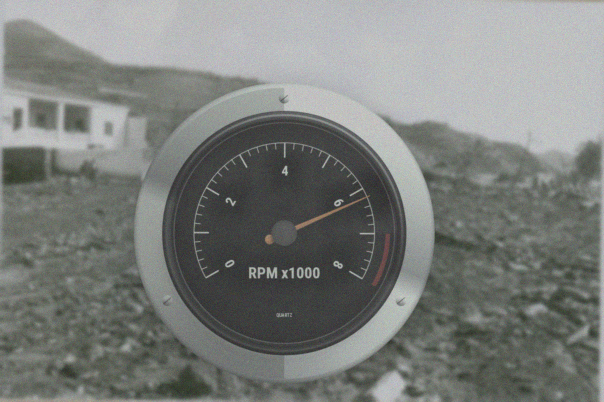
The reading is **6200** rpm
